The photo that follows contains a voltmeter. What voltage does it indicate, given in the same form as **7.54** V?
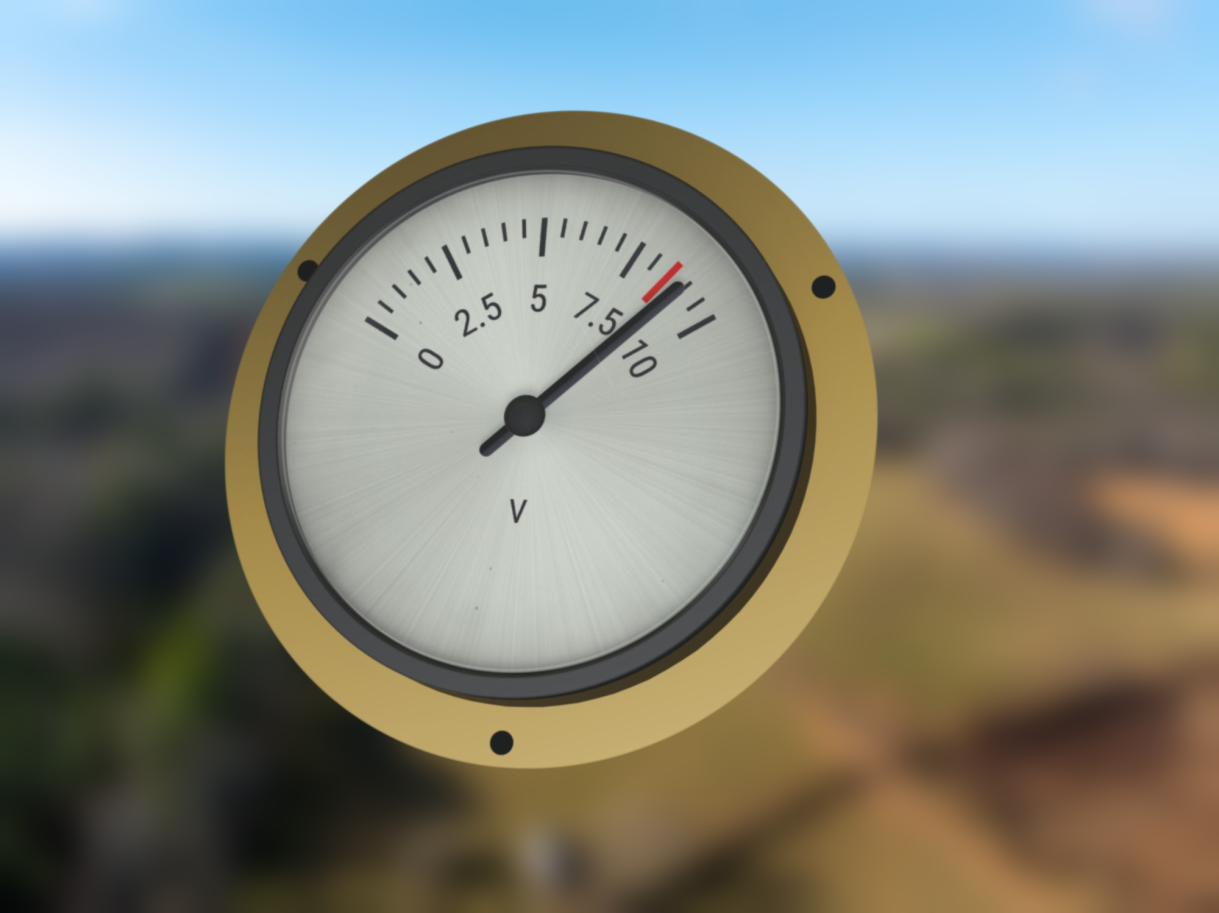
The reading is **9** V
